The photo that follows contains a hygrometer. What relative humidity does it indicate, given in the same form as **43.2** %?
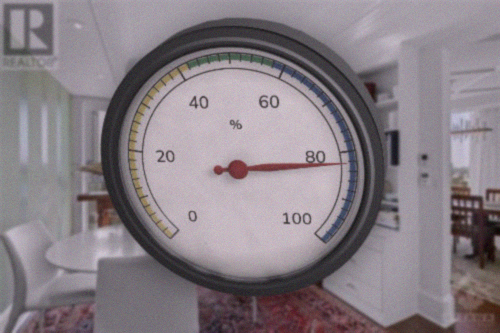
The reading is **82** %
